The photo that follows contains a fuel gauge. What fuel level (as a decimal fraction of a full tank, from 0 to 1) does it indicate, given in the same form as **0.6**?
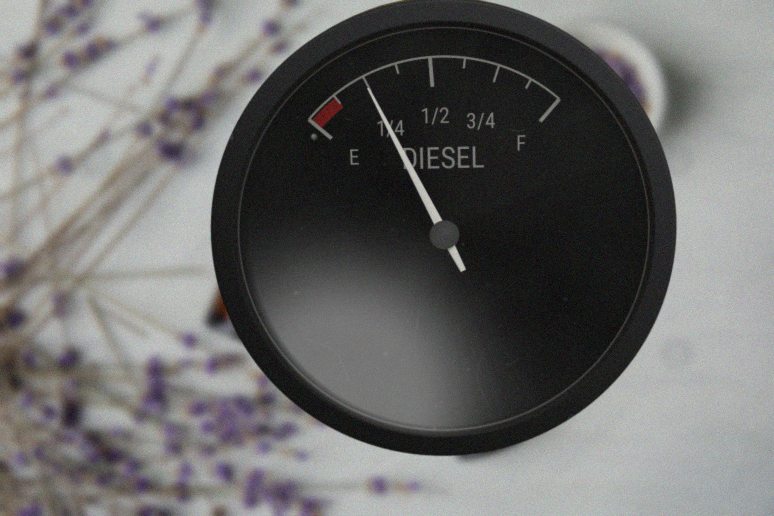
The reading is **0.25**
